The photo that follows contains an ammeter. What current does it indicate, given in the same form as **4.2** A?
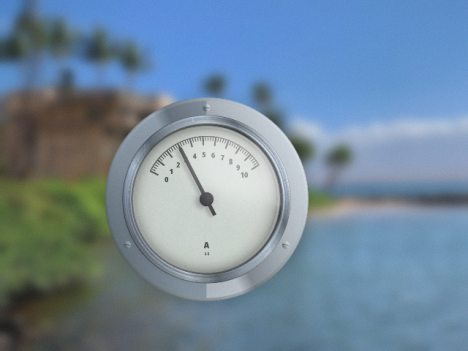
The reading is **3** A
